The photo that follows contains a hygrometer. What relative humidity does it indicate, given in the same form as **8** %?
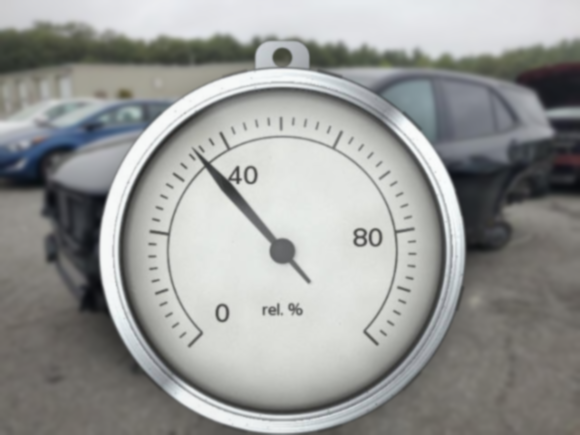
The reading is **35** %
